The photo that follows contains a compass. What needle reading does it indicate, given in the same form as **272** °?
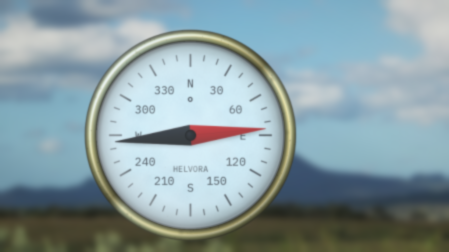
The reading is **85** °
